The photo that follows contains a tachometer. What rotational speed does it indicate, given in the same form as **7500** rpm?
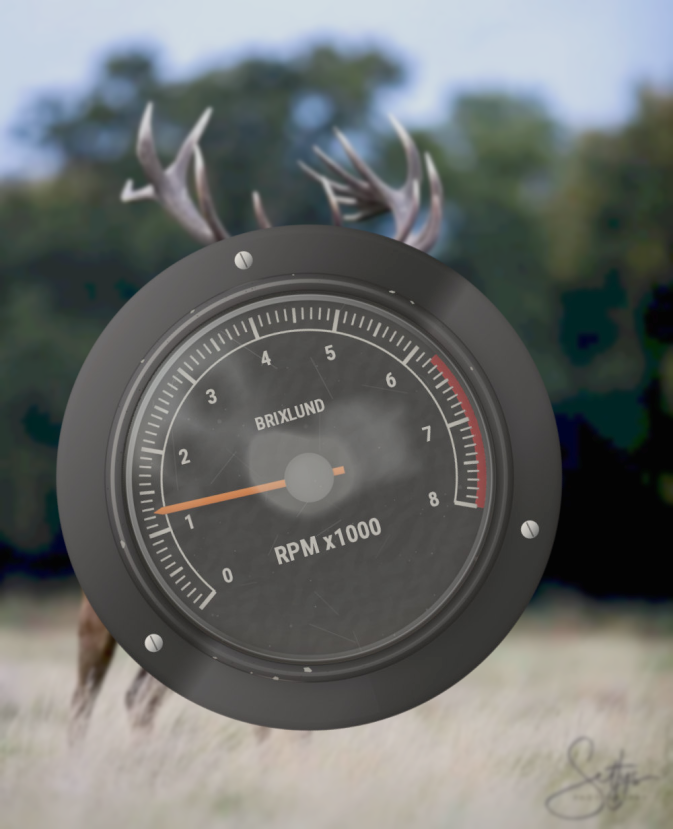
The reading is **1250** rpm
